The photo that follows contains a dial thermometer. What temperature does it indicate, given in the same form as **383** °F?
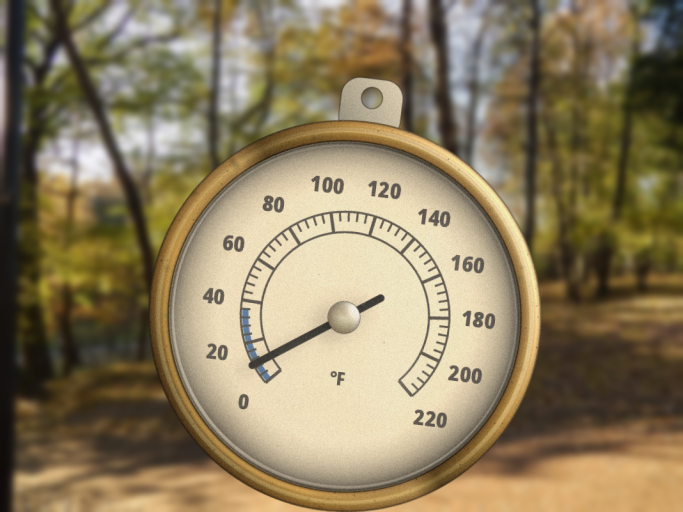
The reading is **10** °F
